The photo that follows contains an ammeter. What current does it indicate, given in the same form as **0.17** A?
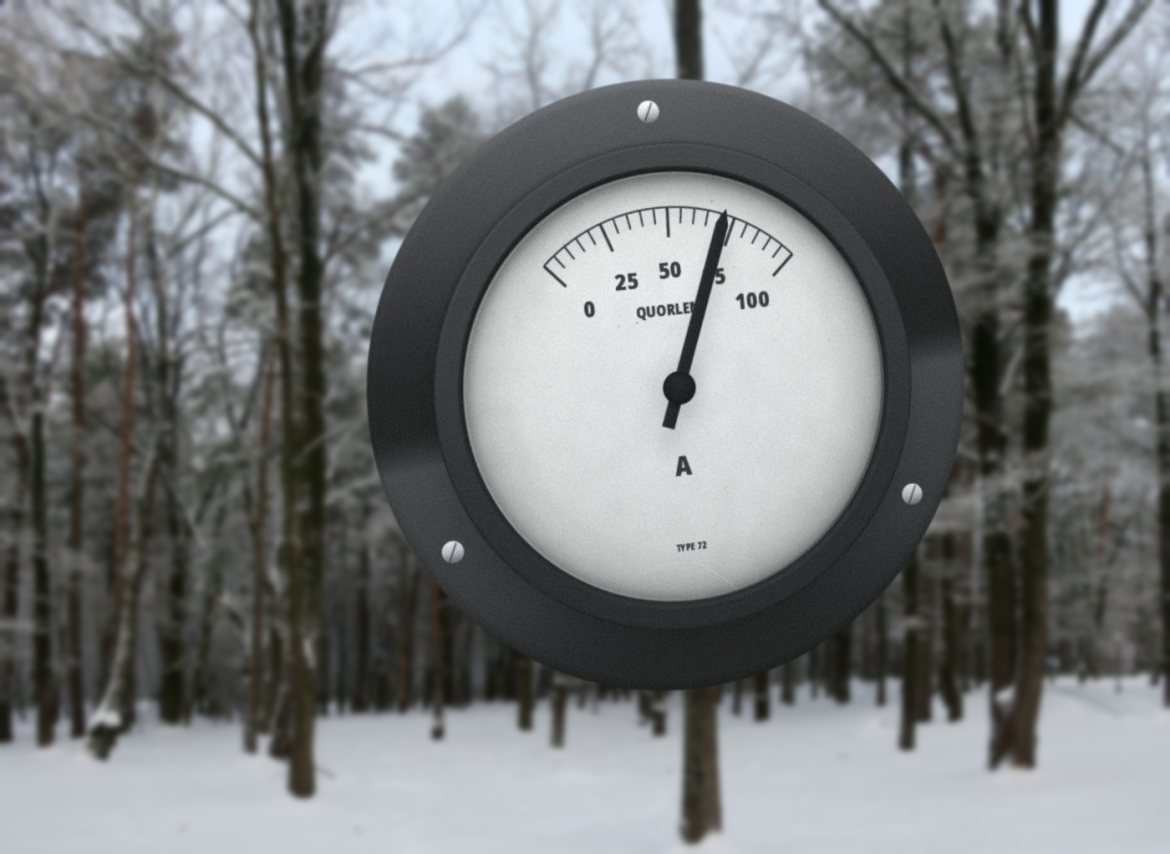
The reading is **70** A
